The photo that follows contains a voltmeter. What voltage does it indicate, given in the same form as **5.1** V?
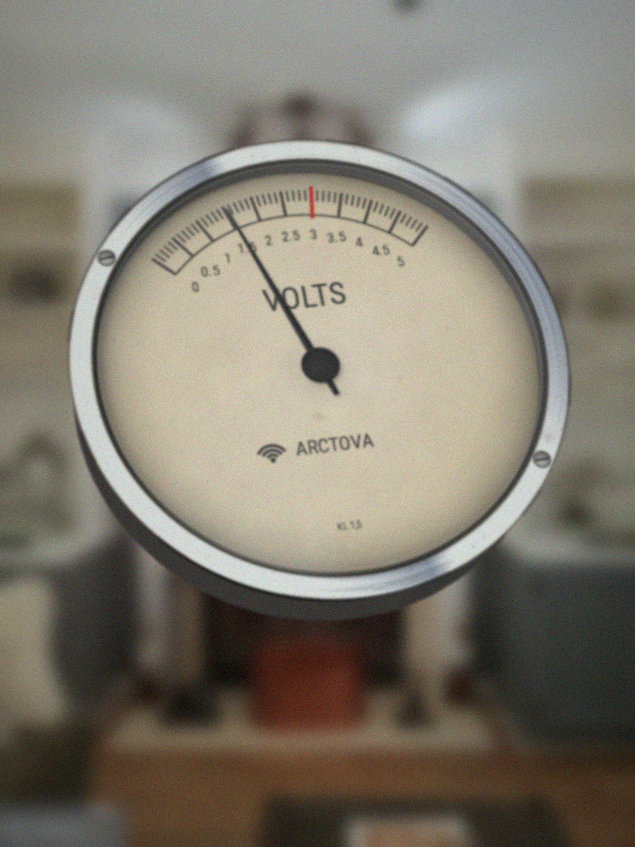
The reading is **1.5** V
